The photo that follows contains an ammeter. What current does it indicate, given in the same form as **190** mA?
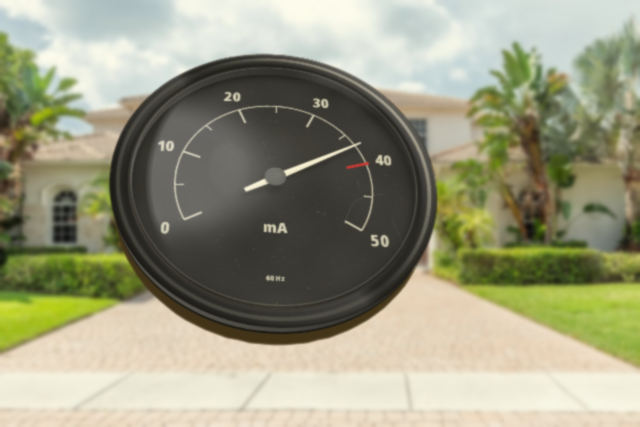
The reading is **37.5** mA
